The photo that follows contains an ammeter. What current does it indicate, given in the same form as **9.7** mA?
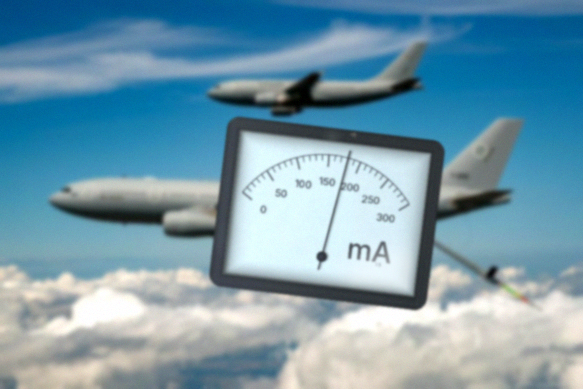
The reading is **180** mA
